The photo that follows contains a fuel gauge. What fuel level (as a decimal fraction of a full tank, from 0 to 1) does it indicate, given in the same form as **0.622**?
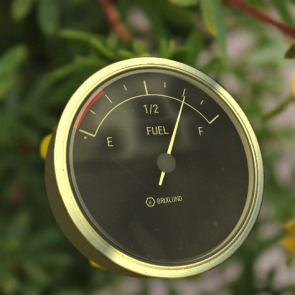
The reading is **0.75**
